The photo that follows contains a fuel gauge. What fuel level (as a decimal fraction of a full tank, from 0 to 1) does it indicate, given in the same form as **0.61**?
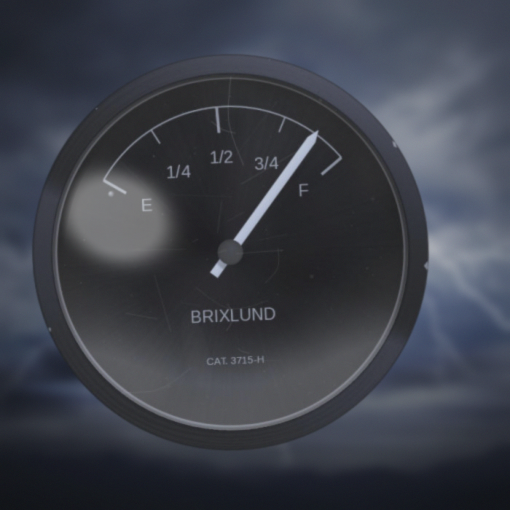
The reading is **0.875**
